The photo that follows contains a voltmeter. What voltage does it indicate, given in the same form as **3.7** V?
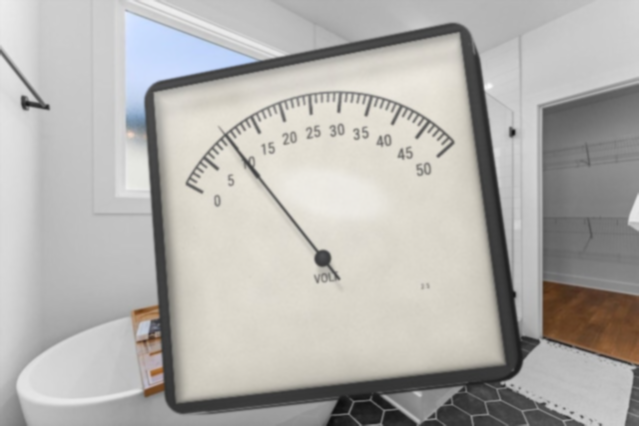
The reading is **10** V
